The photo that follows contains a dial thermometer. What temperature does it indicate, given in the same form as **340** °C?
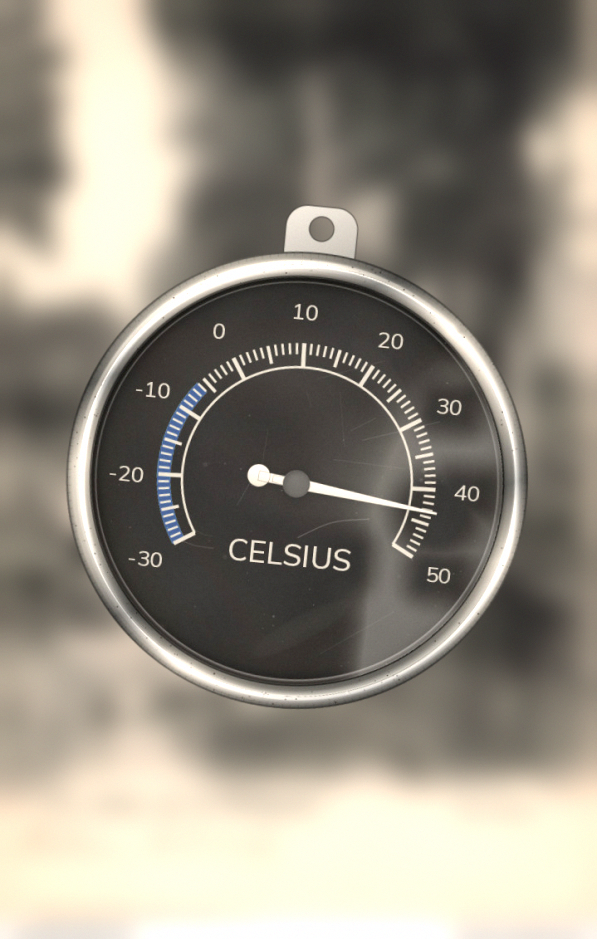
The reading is **43** °C
